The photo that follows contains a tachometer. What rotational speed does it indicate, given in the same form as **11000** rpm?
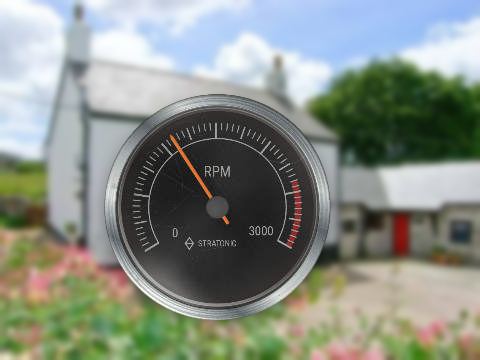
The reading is **1100** rpm
